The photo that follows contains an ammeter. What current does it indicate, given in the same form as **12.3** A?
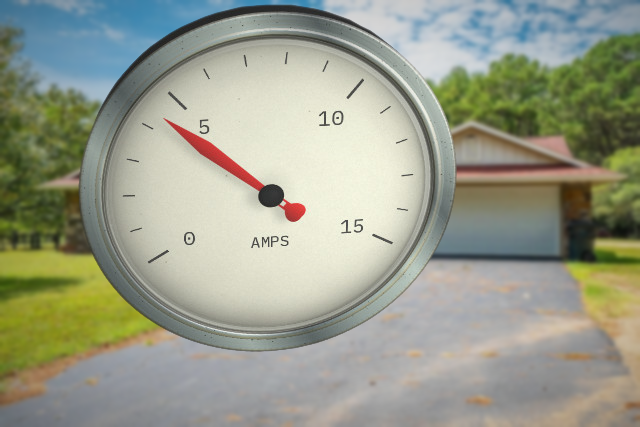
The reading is **4.5** A
